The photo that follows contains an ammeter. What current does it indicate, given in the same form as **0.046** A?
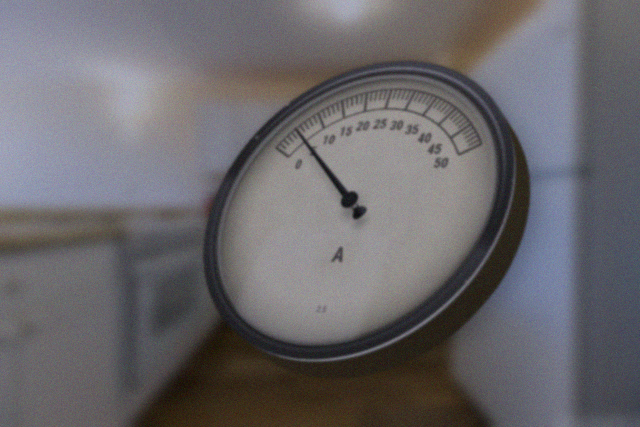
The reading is **5** A
